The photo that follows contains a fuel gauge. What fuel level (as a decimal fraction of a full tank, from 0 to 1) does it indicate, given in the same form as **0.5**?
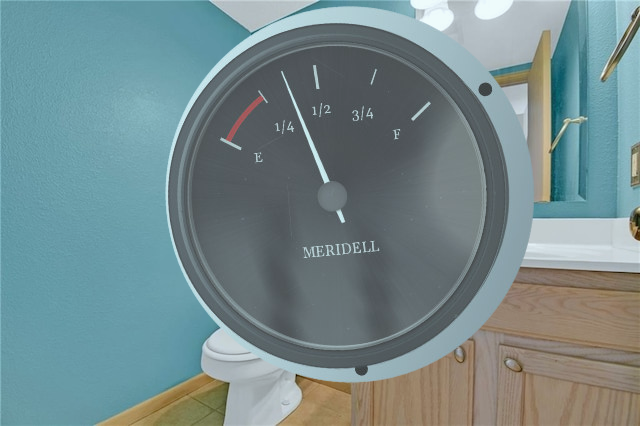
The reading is **0.375**
